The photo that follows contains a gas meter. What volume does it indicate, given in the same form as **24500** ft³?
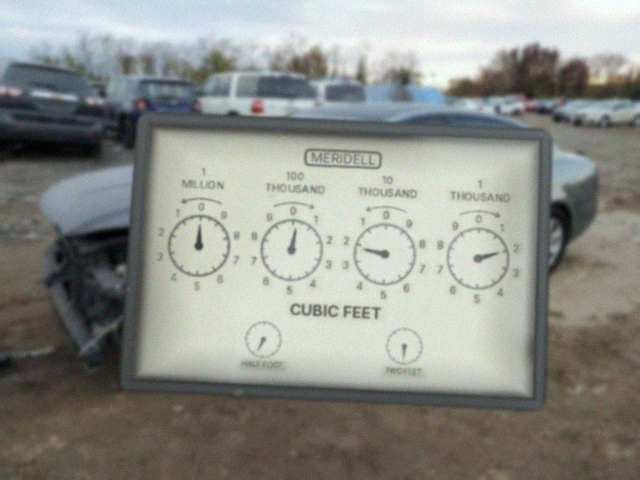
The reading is **2200** ft³
